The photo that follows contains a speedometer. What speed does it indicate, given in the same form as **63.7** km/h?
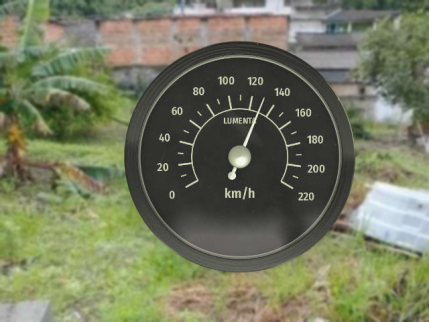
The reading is **130** km/h
